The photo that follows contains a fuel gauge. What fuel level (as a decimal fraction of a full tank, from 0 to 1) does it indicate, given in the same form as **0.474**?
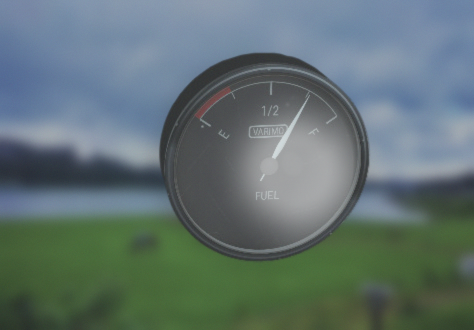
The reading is **0.75**
